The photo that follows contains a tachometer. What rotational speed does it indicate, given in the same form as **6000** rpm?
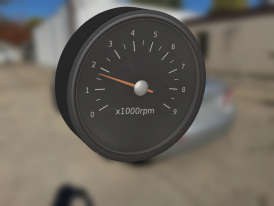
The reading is **1750** rpm
